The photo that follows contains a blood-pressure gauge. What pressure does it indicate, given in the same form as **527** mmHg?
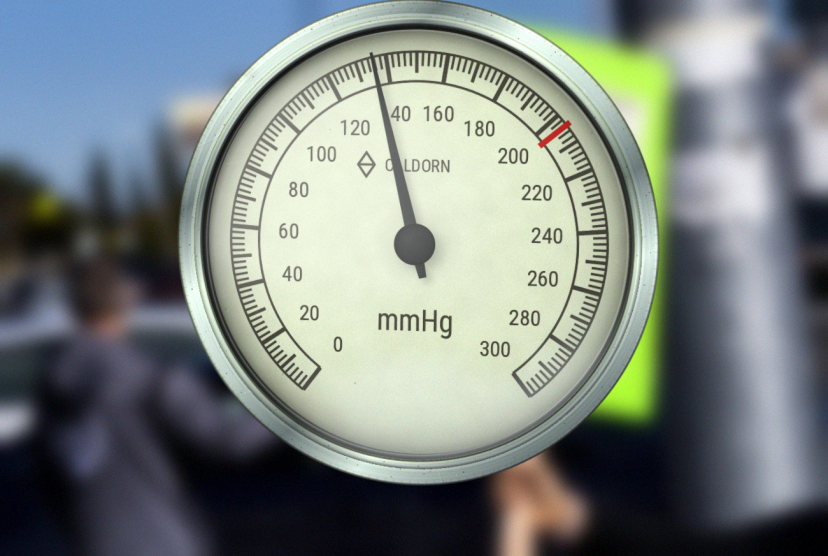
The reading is **136** mmHg
